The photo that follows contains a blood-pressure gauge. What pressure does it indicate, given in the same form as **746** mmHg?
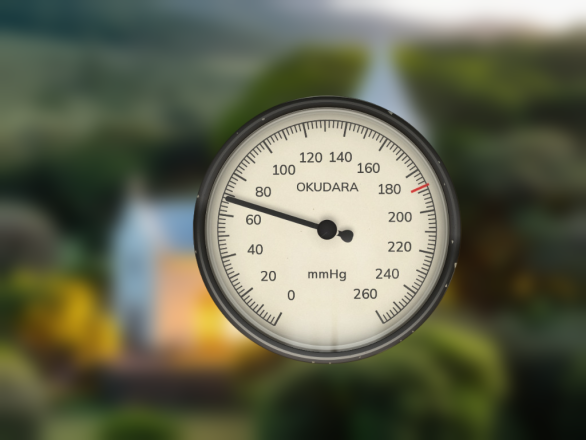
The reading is **68** mmHg
